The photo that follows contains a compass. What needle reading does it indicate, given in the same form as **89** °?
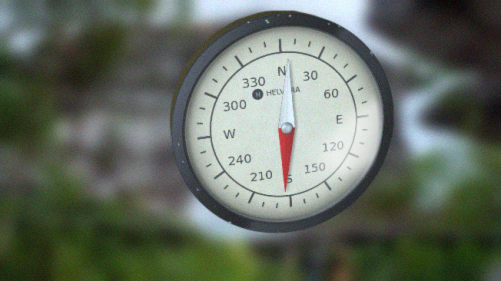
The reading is **185** °
